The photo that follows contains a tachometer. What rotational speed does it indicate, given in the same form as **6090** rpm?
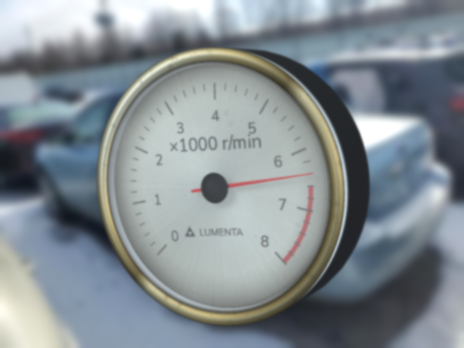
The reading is **6400** rpm
